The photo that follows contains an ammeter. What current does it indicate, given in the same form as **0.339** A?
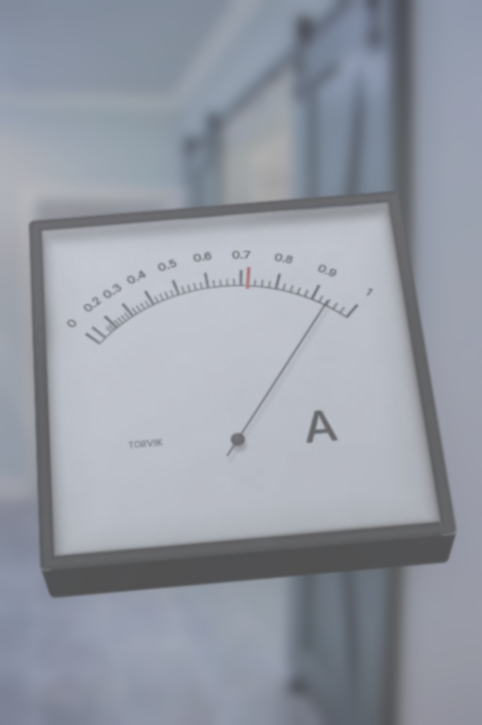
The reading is **0.94** A
